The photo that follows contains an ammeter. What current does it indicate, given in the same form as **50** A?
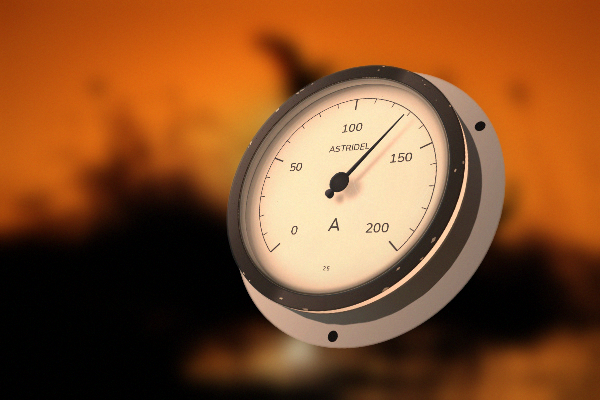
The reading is **130** A
